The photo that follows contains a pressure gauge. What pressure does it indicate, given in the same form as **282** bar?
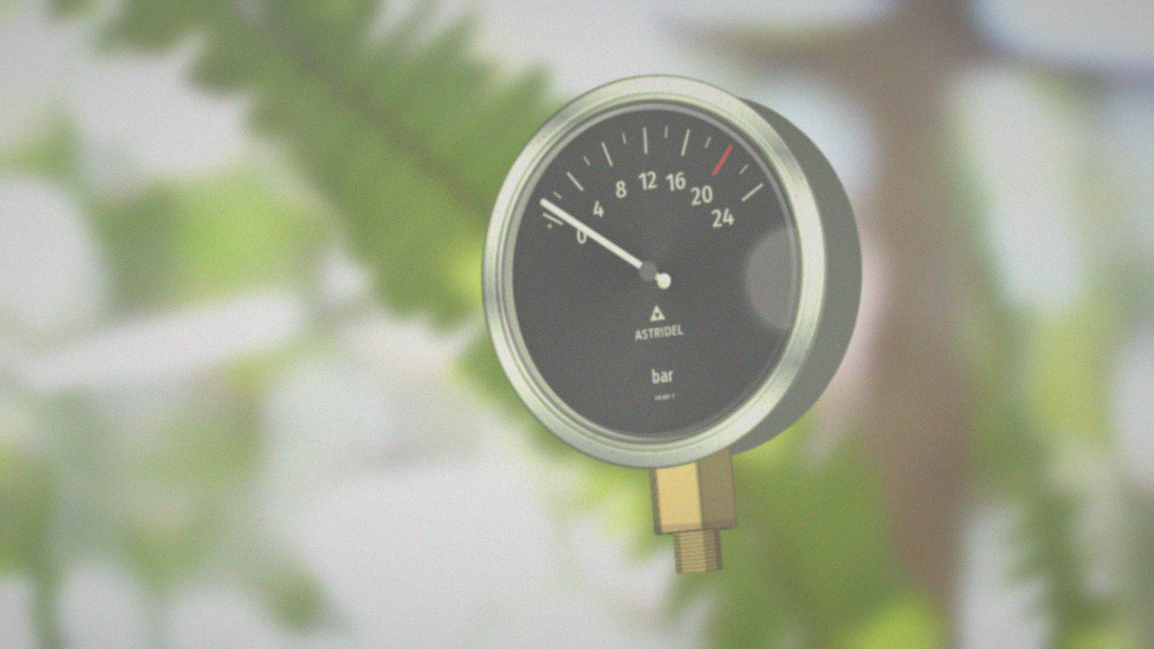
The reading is **1** bar
